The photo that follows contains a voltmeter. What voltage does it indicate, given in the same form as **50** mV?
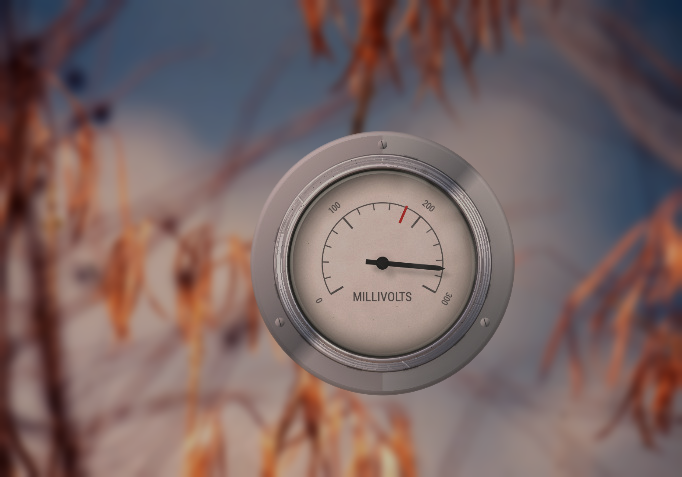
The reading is **270** mV
